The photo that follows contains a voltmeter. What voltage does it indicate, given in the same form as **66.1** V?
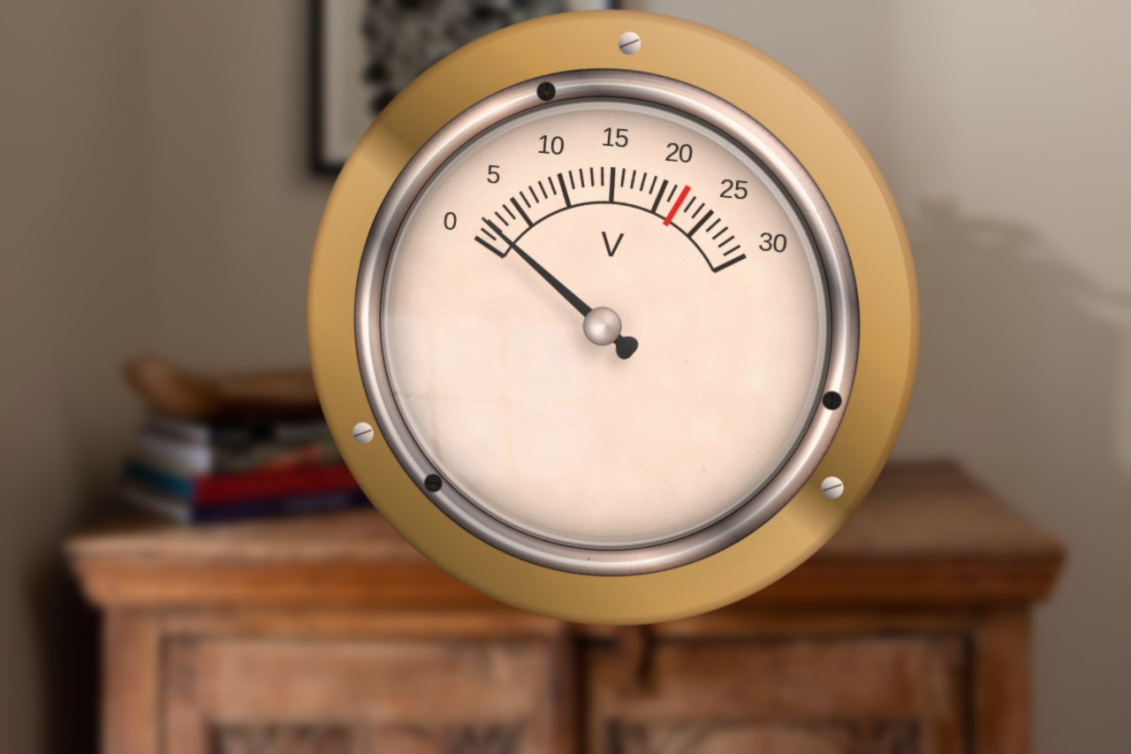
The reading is **2** V
